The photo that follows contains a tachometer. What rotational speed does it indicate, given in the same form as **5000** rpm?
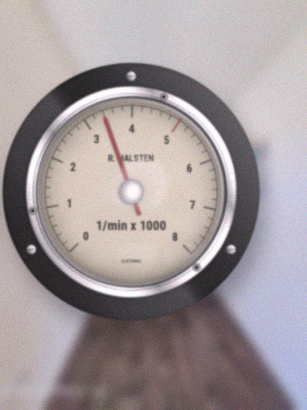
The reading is **3400** rpm
